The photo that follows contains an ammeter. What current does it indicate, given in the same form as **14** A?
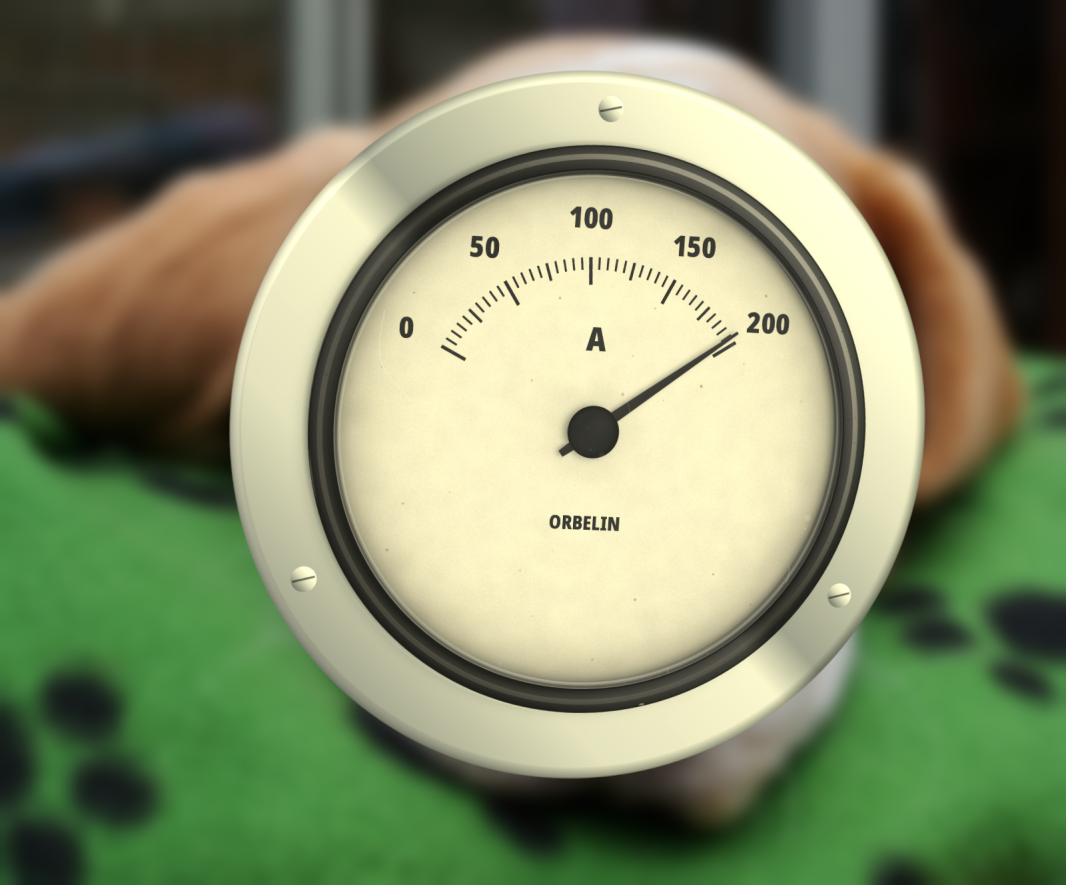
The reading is **195** A
